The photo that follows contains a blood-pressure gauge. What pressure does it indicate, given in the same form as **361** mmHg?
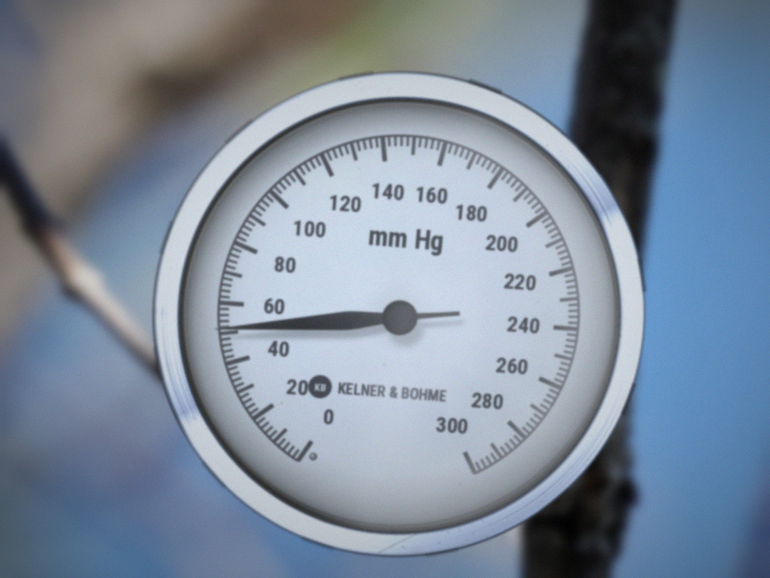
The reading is **52** mmHg
